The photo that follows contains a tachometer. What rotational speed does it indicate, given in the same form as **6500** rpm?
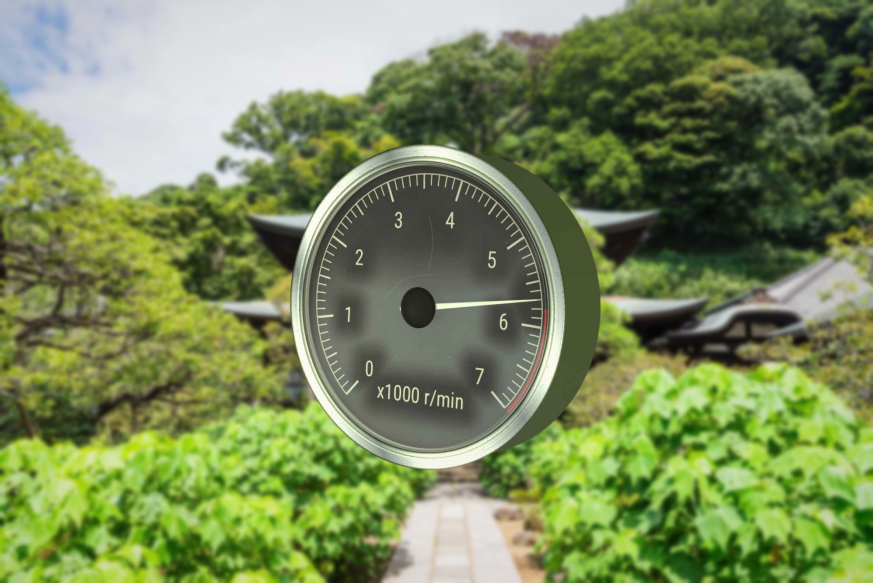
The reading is **5700** rpm
